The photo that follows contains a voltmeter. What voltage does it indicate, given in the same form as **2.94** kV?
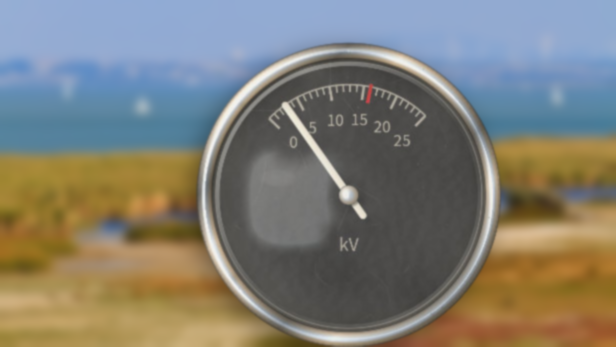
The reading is **3** kV
